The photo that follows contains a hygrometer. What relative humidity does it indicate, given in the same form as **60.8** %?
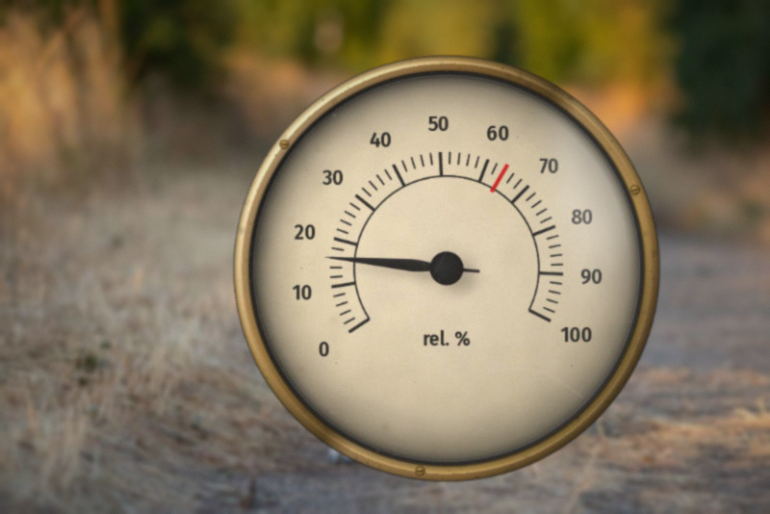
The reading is **16** %
